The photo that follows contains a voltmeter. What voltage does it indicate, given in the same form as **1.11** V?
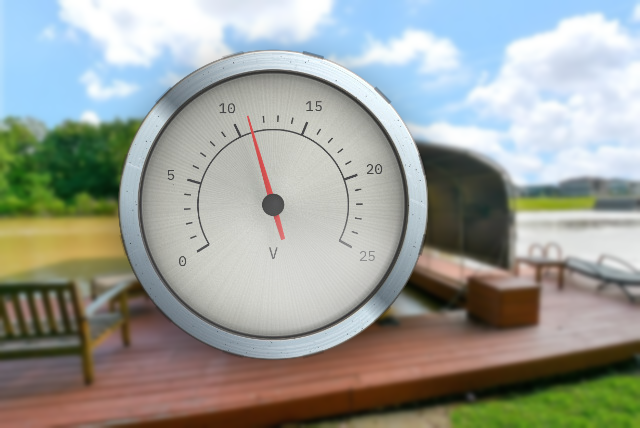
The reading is **11** V
